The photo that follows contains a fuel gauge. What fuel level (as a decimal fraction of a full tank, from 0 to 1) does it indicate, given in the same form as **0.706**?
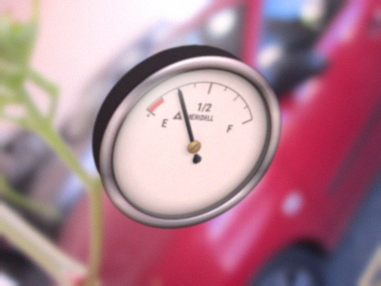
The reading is **0.25**
